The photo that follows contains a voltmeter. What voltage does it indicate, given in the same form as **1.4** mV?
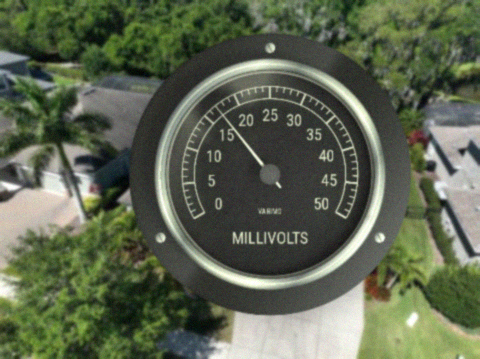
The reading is **17** mV
